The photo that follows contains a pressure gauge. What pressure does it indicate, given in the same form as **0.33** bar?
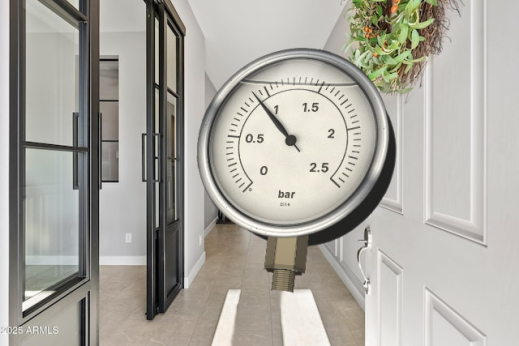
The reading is **0.9** bar
